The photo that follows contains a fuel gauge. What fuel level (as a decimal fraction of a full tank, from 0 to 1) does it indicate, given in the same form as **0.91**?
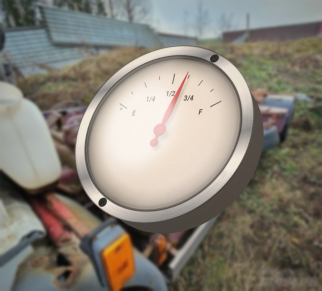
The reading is **0.625**
